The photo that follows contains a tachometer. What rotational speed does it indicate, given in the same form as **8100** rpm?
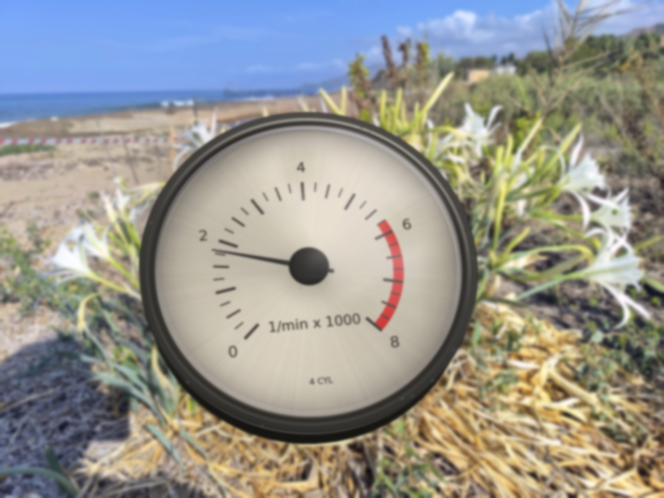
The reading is **1750** rpm
